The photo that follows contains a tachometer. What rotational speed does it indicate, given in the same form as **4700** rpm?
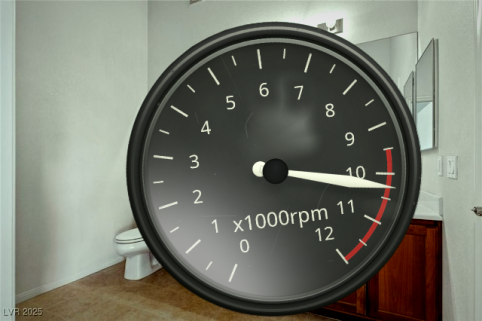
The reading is **10250** rpm
